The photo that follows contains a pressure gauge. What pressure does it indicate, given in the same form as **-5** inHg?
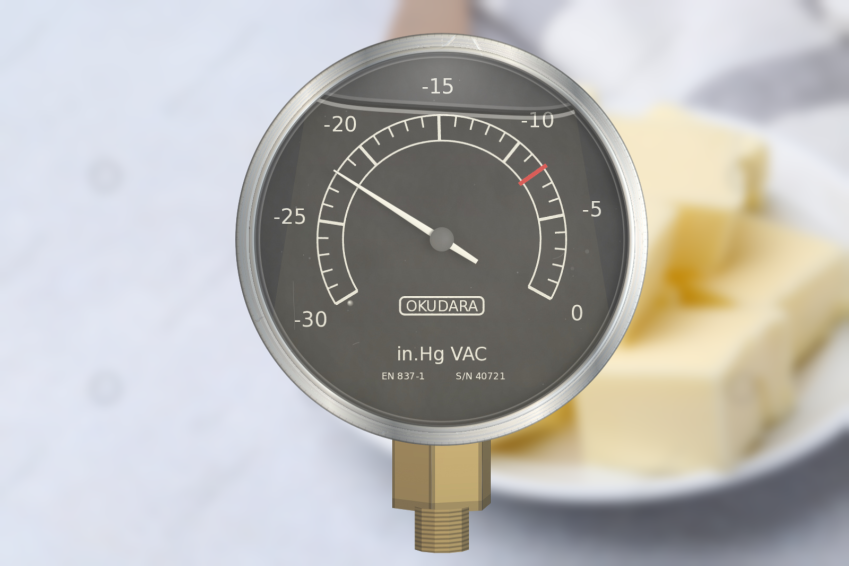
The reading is **-22** inHg
